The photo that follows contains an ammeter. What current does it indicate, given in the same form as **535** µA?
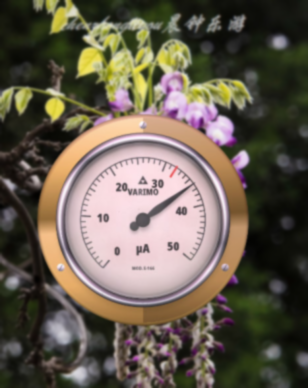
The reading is **36** µA
